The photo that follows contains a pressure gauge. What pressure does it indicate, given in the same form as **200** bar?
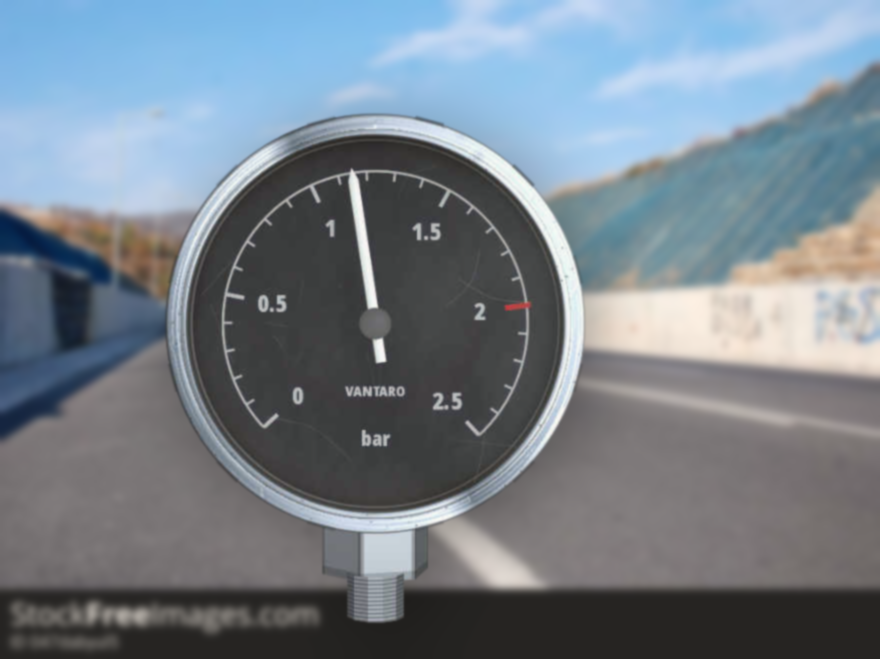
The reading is **1.15** bar
